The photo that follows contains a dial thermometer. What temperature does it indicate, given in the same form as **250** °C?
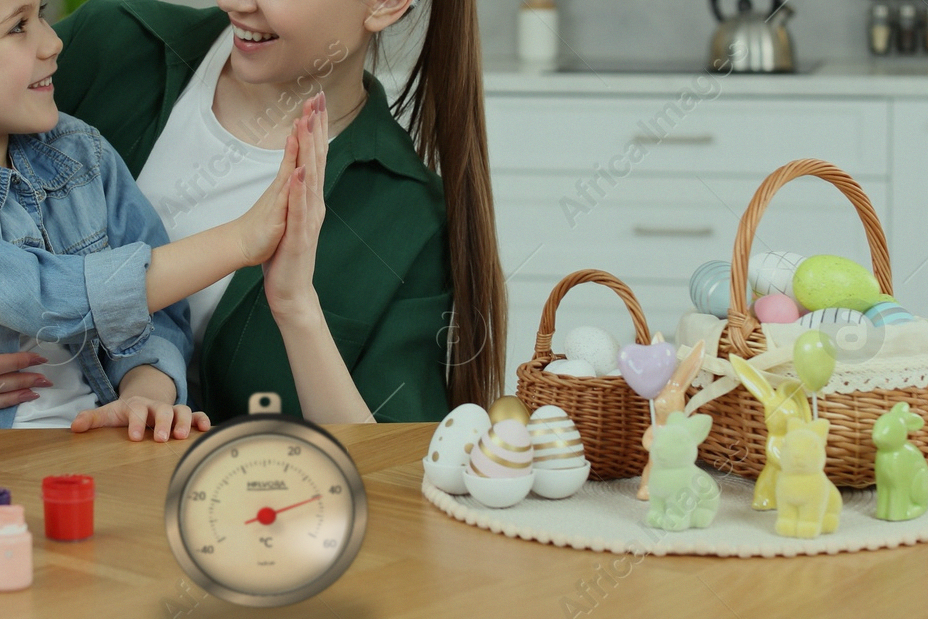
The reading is **40** °C
